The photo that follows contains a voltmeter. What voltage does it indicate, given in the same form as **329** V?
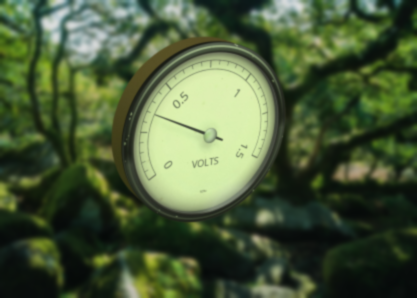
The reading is **0.35** V
